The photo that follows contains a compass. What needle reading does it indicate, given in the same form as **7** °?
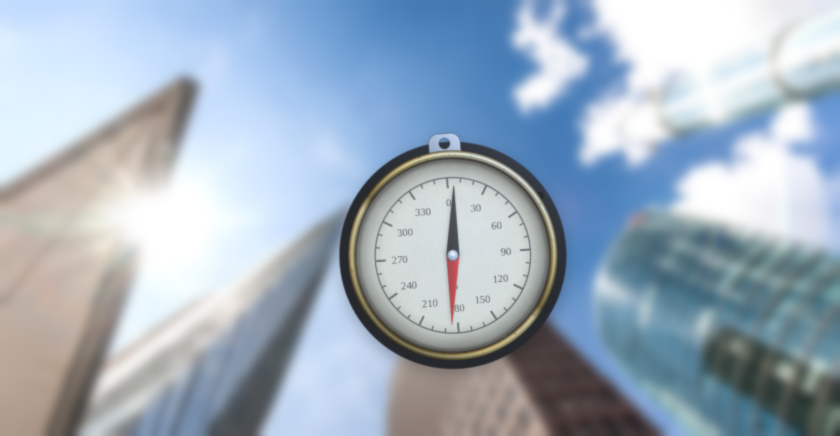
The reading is **185** °
